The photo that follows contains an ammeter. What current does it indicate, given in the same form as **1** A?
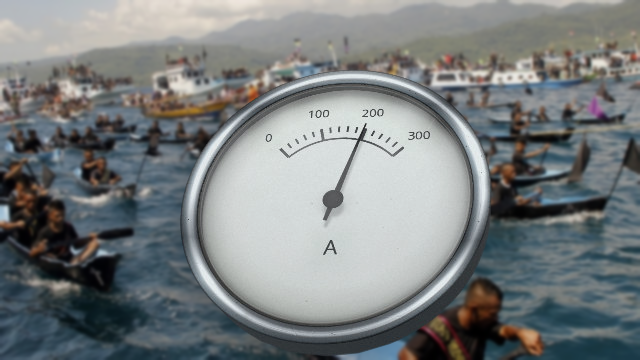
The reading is **200** A
